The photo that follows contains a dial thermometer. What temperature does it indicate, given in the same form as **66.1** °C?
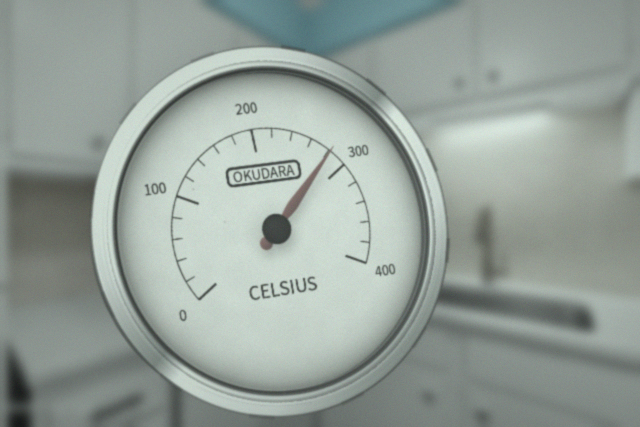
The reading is **280** °C
